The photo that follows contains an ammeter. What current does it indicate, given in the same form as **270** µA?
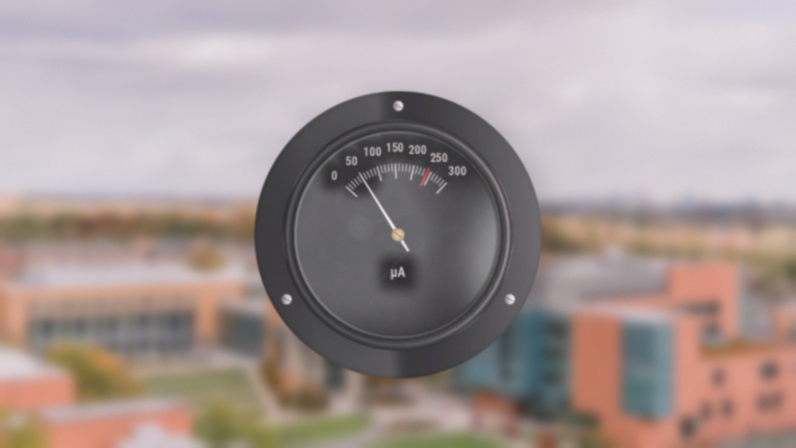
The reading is **50** µA
